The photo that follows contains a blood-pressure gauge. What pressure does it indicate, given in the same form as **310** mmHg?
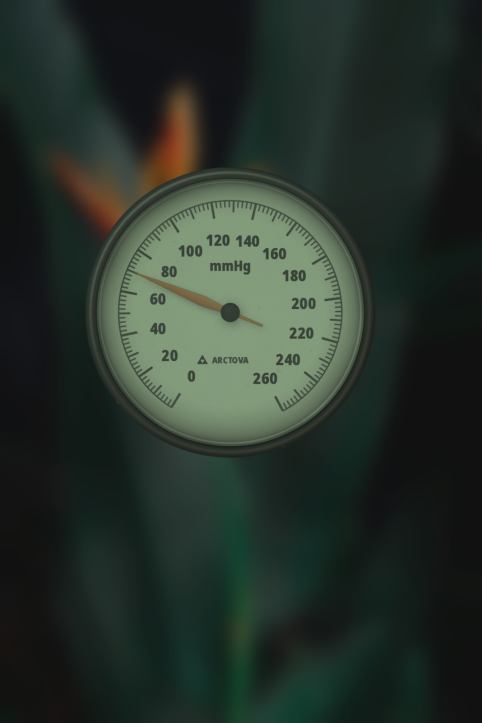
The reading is **70** mmHg
